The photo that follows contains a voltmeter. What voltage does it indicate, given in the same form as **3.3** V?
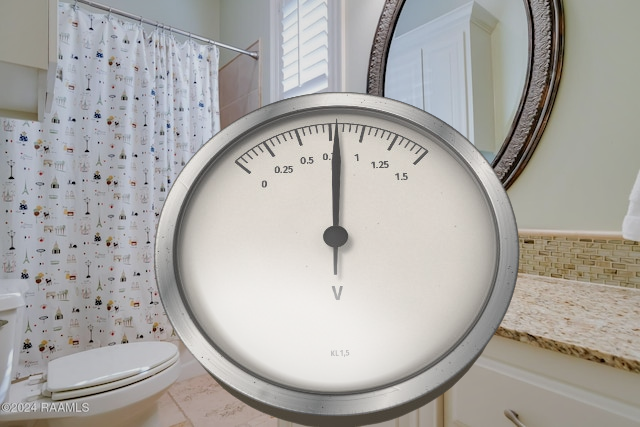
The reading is **0.8** V
